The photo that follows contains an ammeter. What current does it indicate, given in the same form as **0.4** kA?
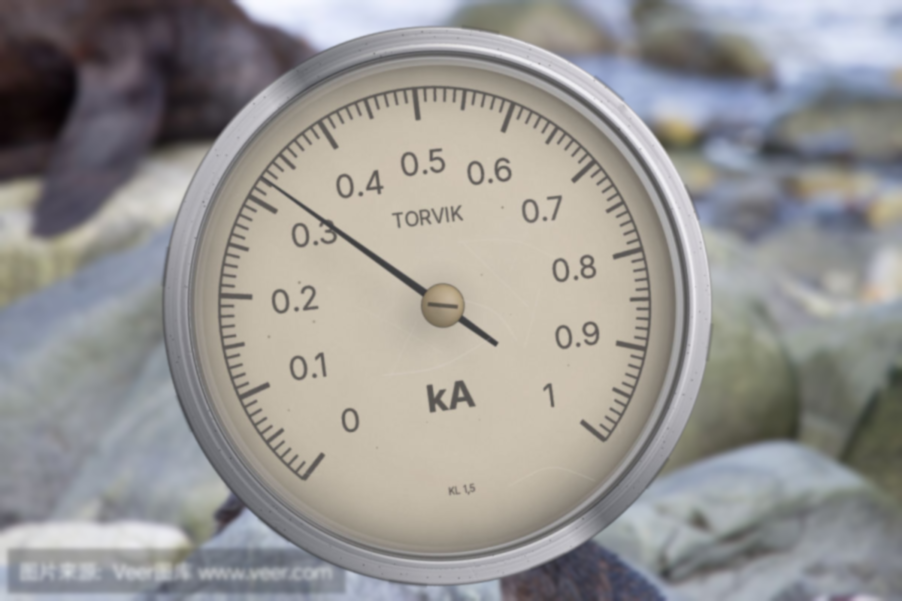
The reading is **0.32** kA
